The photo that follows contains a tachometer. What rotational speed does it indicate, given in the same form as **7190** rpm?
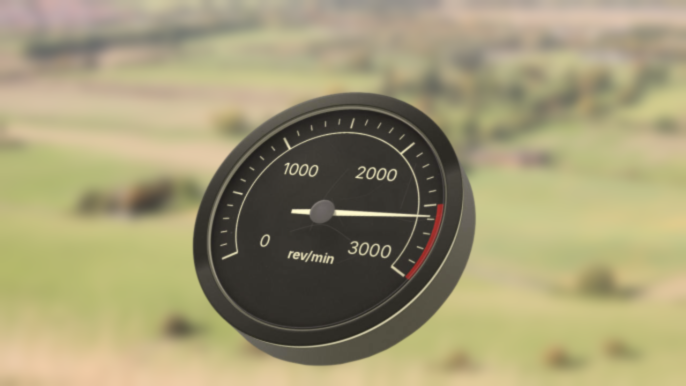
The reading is **2600** rpm
